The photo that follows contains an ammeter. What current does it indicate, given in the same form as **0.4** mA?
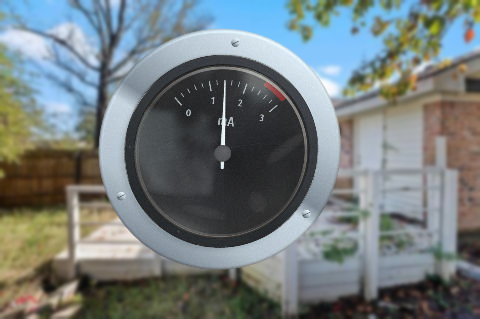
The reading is **1.4** mA
